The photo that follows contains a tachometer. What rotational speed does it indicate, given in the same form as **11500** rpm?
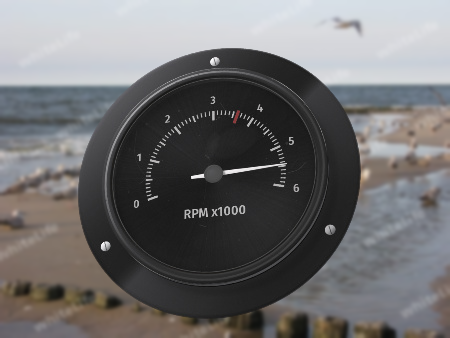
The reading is **5500** rpm
